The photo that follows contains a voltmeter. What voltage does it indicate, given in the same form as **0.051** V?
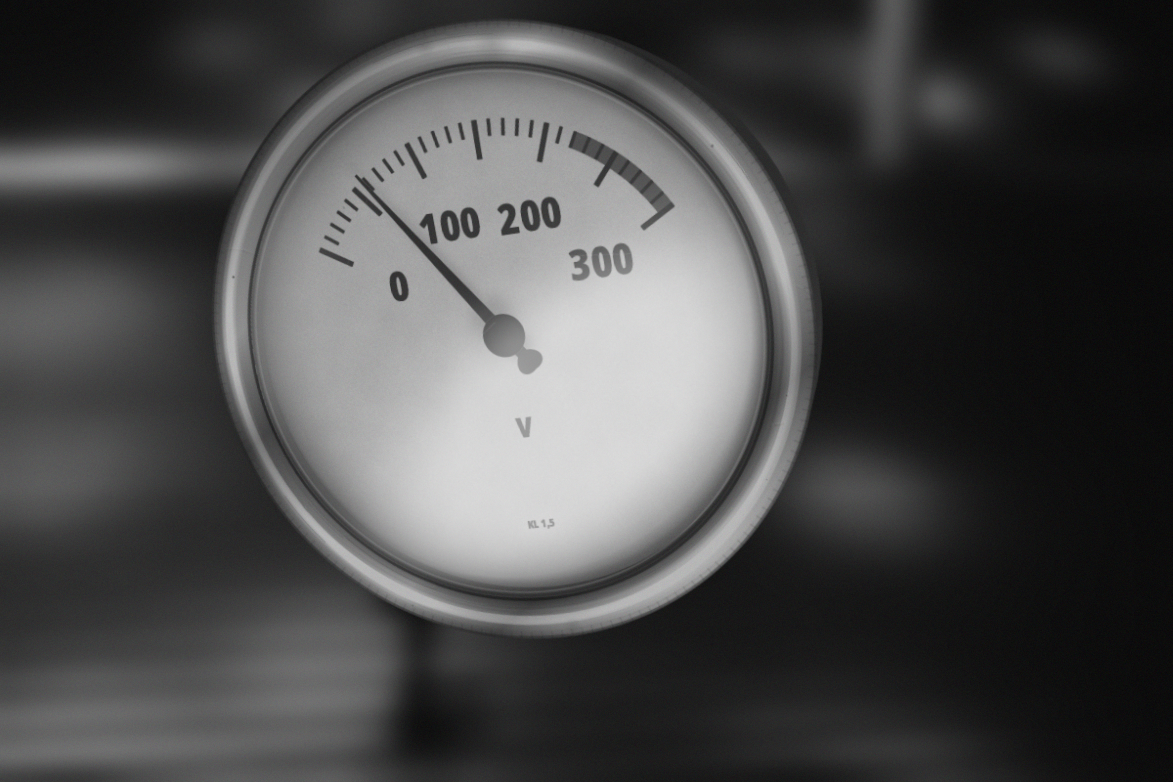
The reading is **60** V
